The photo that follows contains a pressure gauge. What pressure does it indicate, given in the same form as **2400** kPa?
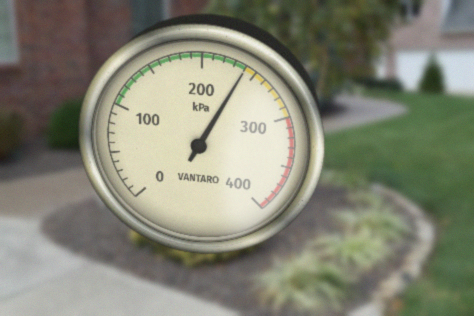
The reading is **240** kPa
